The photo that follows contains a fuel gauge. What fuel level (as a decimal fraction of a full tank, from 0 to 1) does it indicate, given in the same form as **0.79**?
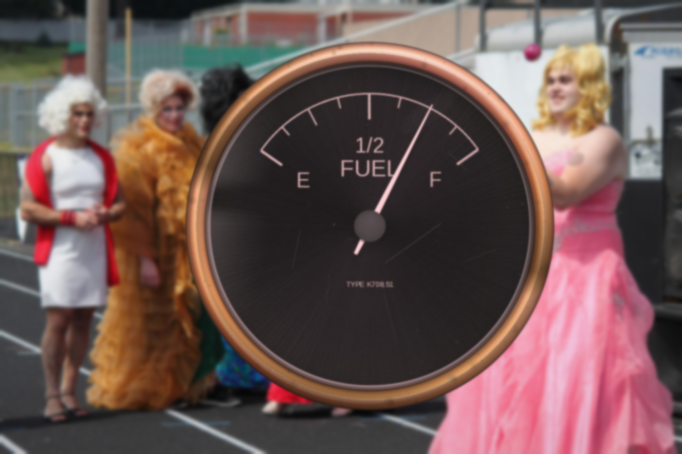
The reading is **0.75**
